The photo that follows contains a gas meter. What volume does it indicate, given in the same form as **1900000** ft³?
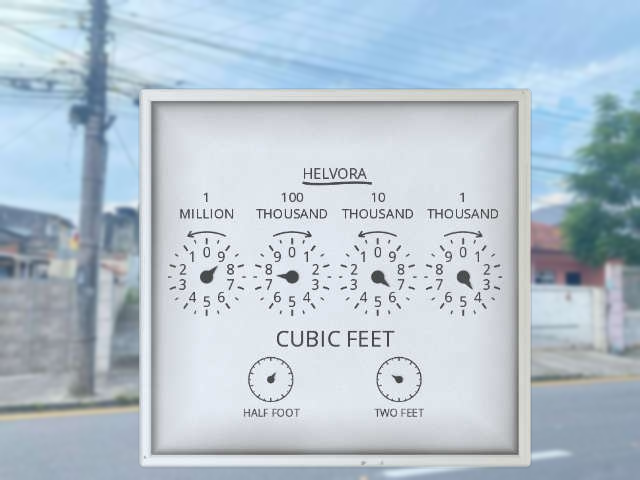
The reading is **876400** ft³
